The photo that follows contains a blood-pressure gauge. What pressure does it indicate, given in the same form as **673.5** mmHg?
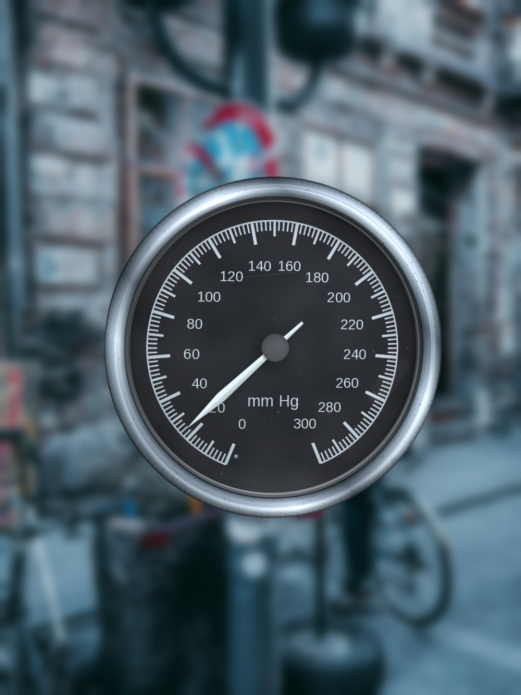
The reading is **24** mmHg
